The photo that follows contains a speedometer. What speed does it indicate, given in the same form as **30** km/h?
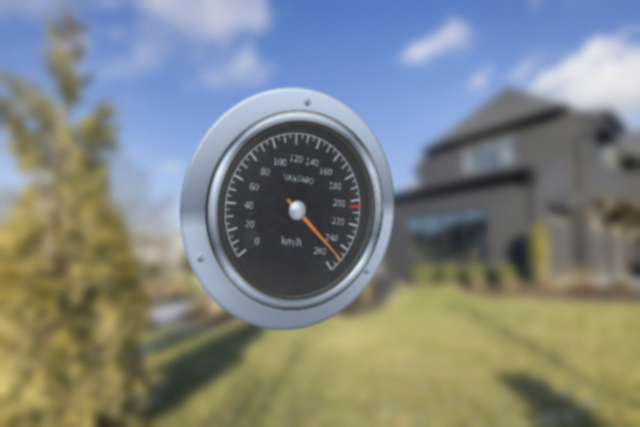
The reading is **250** km/h
